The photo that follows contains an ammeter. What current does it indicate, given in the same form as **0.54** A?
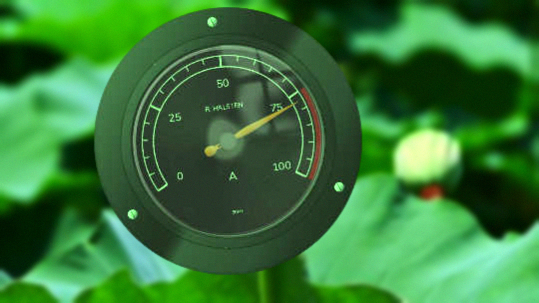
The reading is **77.5** A
